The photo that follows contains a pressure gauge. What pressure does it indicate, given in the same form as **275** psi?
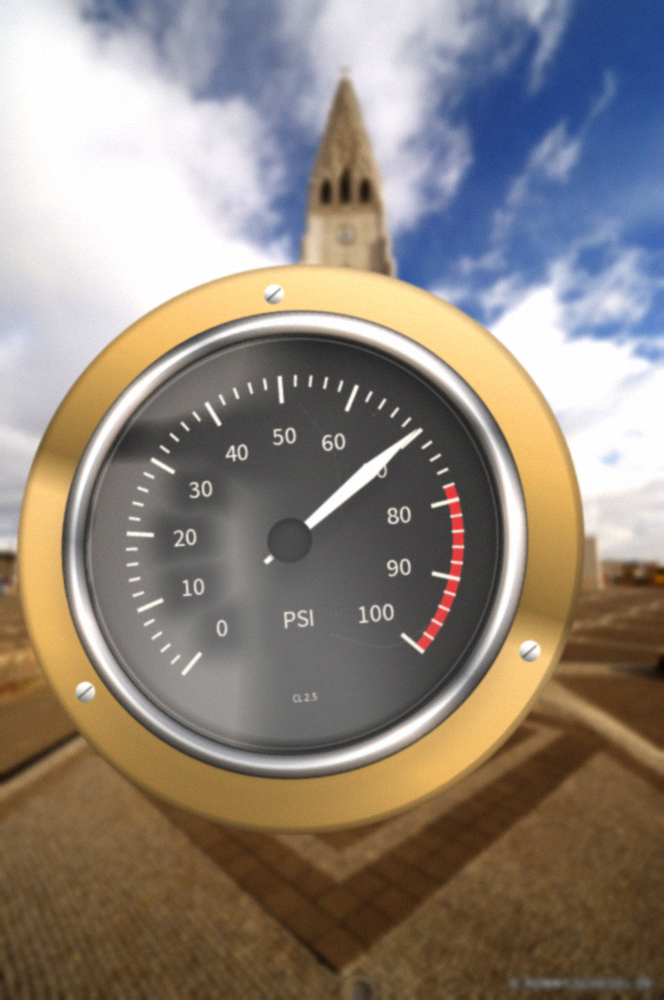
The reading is **70** psi
